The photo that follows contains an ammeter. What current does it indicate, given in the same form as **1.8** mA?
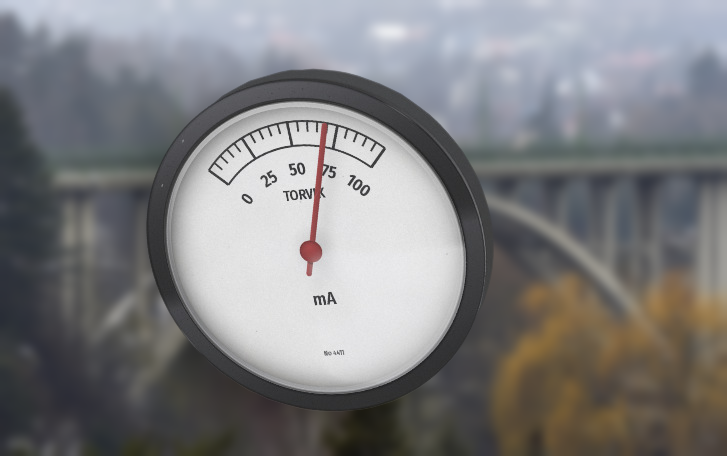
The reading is **70** mA
